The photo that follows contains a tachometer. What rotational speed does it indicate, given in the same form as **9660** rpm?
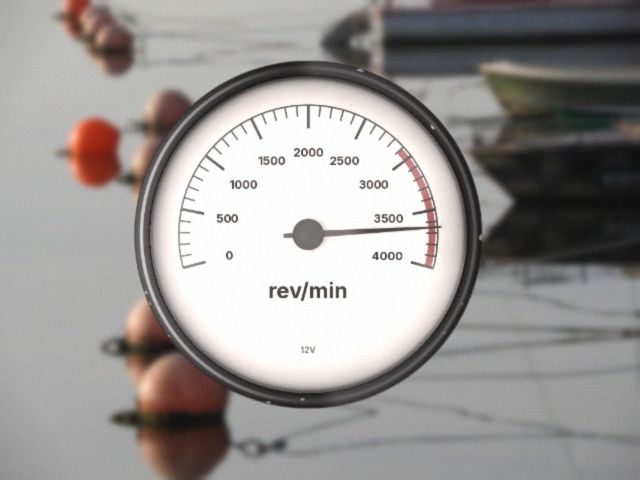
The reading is **3650** rpm
